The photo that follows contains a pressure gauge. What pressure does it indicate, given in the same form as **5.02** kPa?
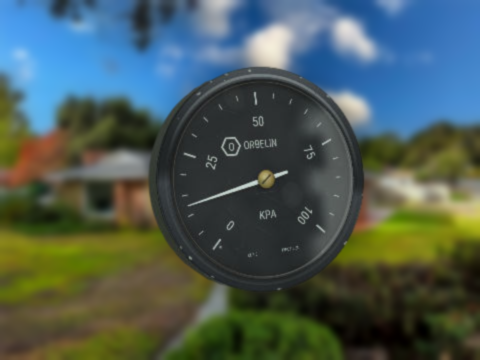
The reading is **12.5** kPa
